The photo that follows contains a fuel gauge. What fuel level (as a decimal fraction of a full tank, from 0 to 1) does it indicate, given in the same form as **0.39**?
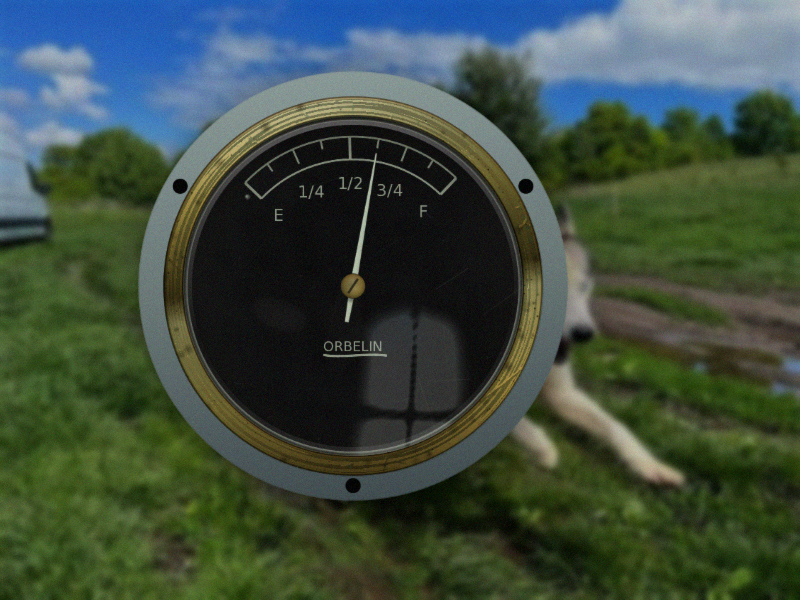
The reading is **0.625**
